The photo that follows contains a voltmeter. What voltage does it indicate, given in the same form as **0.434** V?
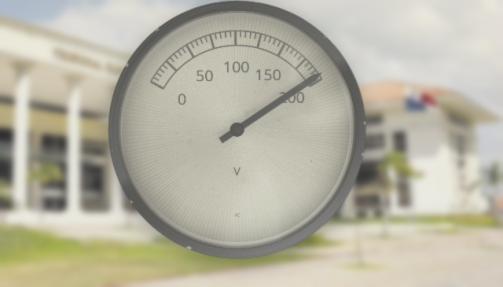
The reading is **195** V
